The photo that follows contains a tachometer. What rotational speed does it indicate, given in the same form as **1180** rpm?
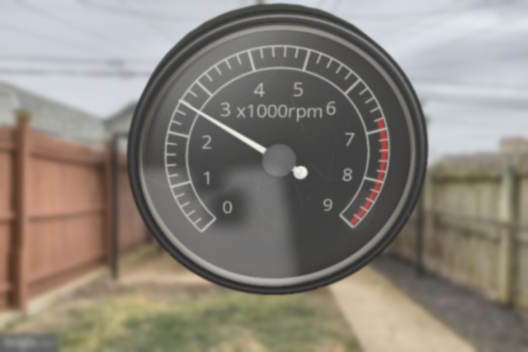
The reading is **2600** rpm
